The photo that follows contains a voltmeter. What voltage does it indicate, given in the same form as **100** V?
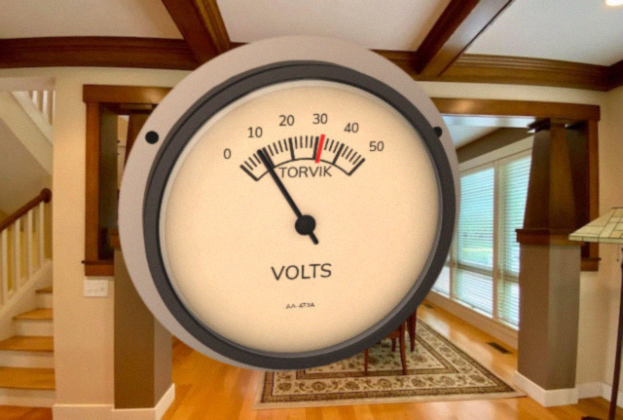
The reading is **8** V
